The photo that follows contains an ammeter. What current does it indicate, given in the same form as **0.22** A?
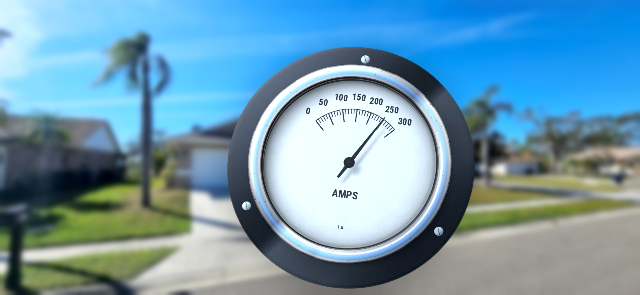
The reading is **250** A
